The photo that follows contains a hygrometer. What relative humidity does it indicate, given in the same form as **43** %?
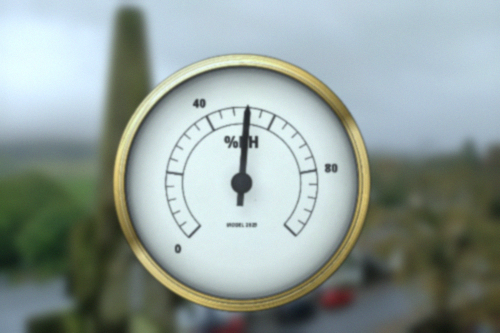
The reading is **52** %
